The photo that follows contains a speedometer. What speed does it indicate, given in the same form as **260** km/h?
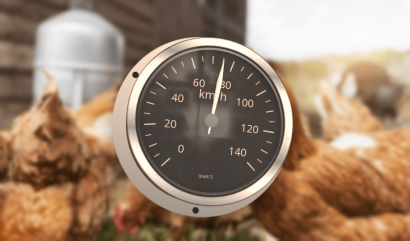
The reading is **75** km/h
